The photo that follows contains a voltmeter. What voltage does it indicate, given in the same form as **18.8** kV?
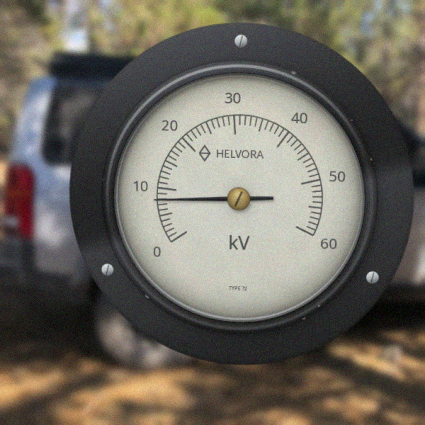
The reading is **8** kV
